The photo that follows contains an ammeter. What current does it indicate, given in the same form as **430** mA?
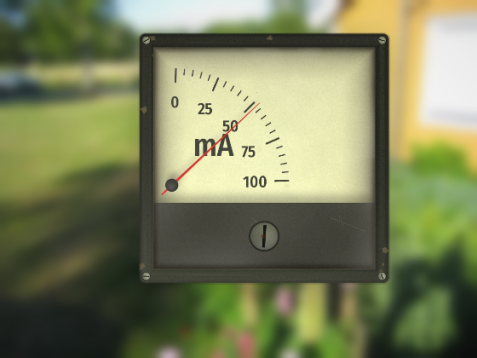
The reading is **52.5** mA
